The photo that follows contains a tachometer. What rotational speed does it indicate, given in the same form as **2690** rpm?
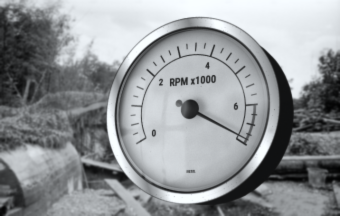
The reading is **6875** rpm
